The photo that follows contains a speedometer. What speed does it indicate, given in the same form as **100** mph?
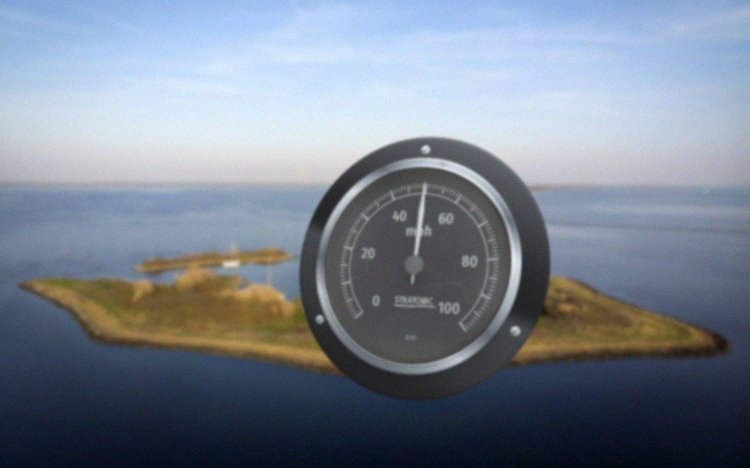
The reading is **50** mph
